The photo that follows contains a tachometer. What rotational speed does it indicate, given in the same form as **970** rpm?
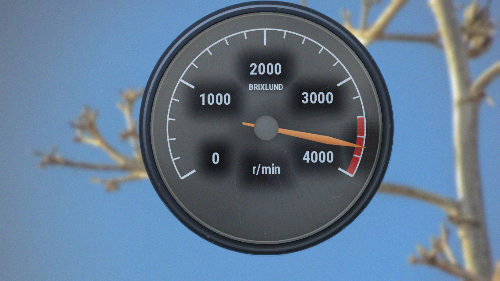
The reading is **3700** rpm
